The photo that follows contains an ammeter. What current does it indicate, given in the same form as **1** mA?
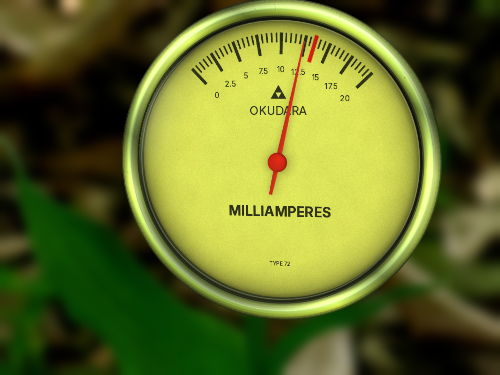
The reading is **12.5** mA
